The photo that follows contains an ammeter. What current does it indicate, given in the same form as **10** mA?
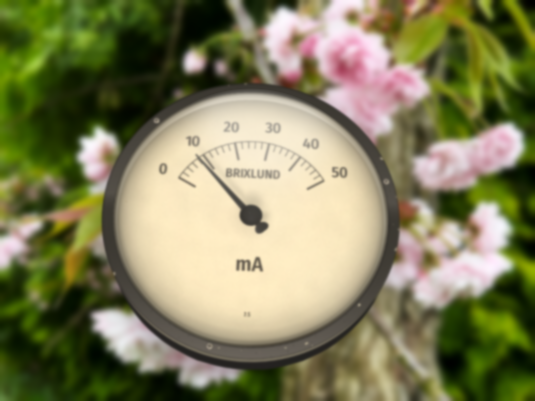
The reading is **8** mA
